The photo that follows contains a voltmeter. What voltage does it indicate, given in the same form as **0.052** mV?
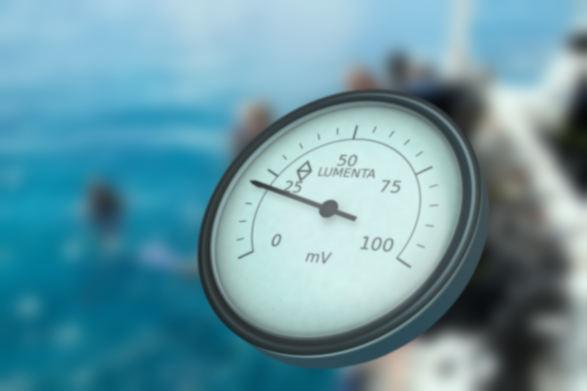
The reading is **20** mV
